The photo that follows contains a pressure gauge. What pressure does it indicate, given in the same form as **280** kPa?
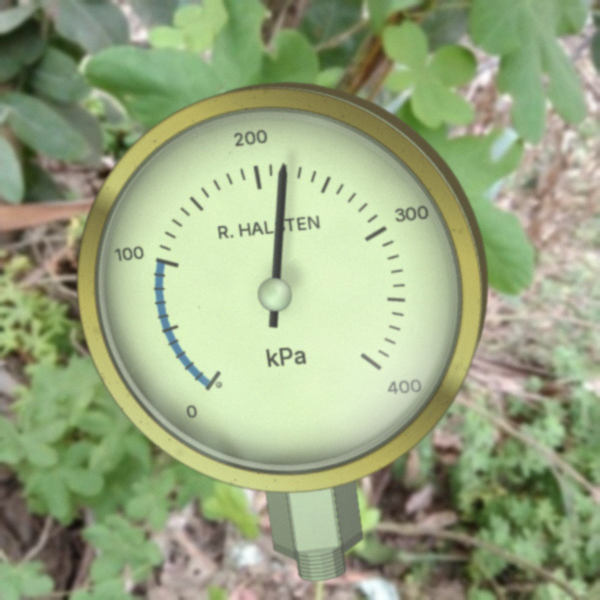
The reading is **220** kPa
